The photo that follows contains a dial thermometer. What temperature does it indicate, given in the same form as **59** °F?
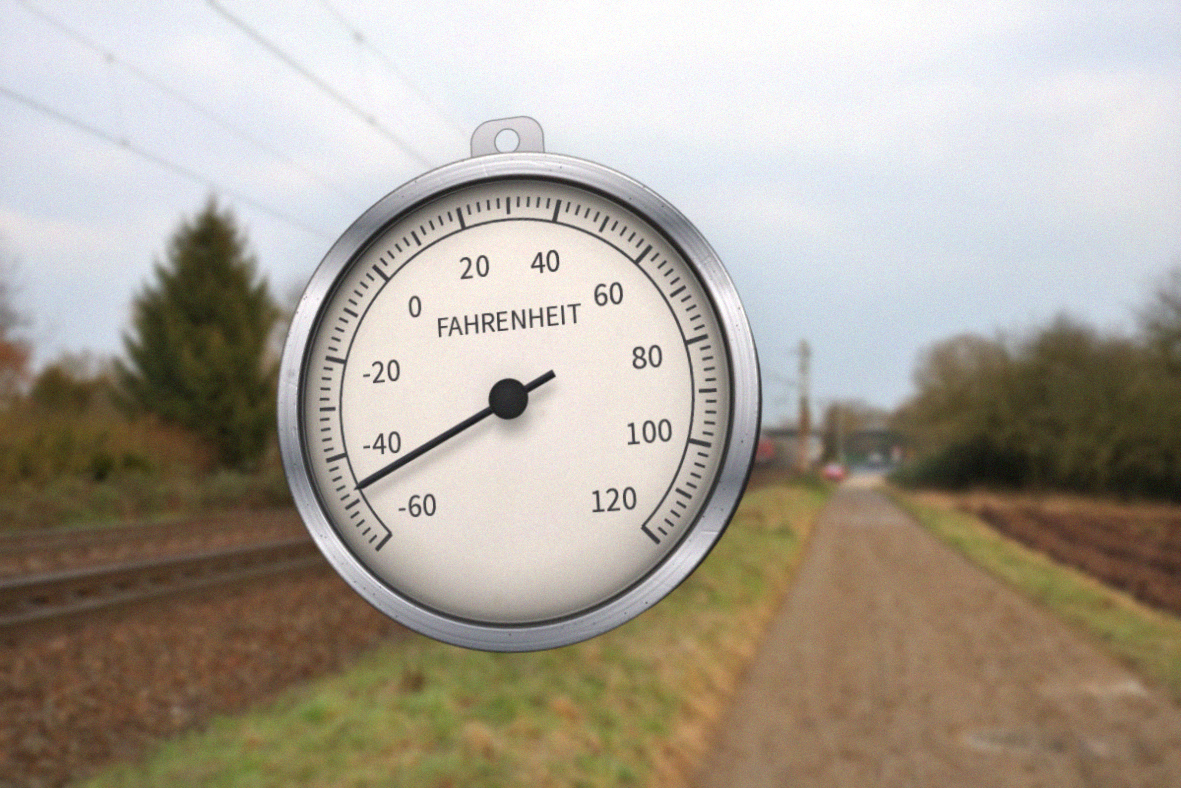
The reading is **-48** °F
